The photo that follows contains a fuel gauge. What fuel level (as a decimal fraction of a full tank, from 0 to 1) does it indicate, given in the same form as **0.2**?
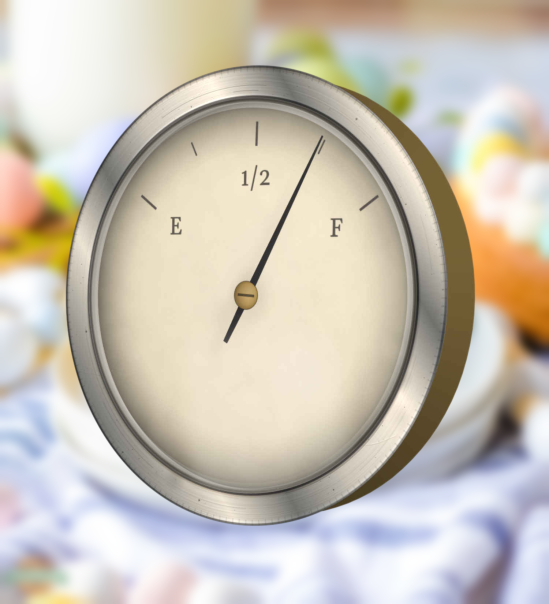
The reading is **0.75**
